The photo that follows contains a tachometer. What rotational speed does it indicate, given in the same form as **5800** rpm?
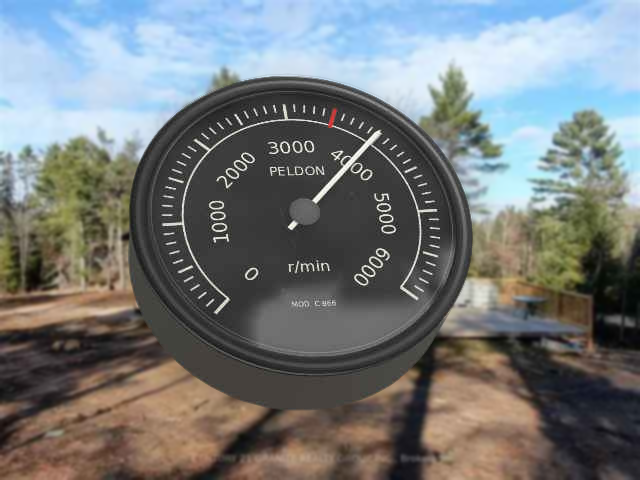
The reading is **4000** rpm
